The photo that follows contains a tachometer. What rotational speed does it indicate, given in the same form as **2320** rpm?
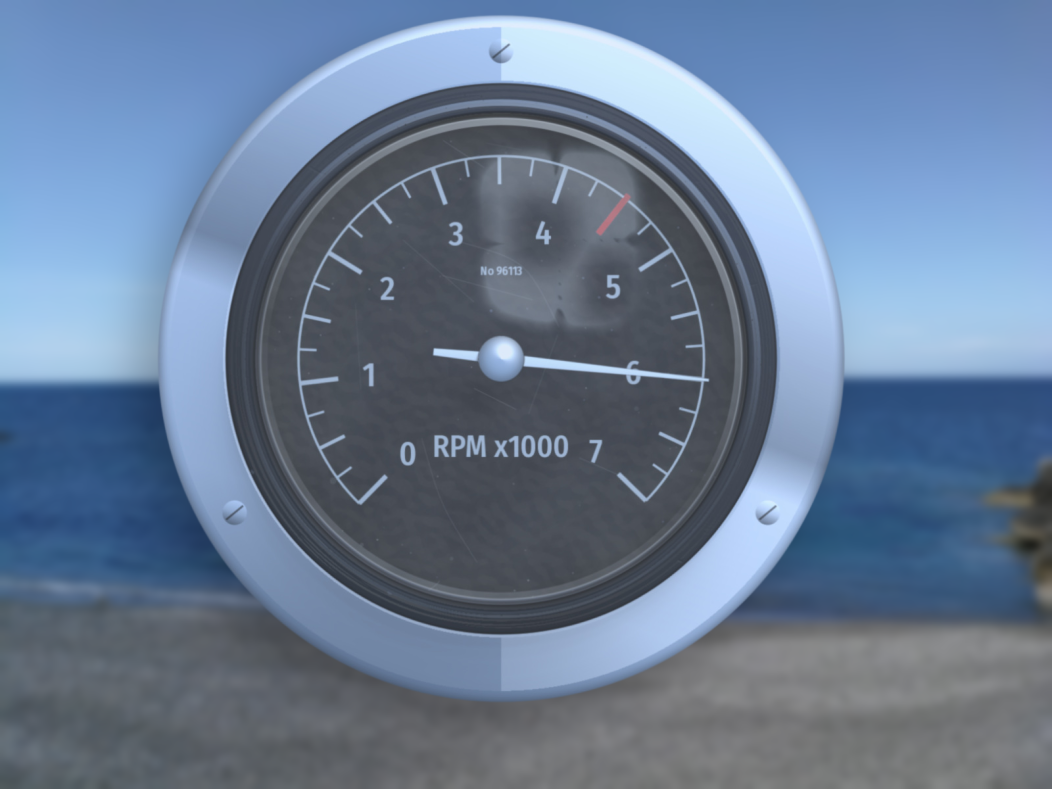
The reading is **6000** rpm
